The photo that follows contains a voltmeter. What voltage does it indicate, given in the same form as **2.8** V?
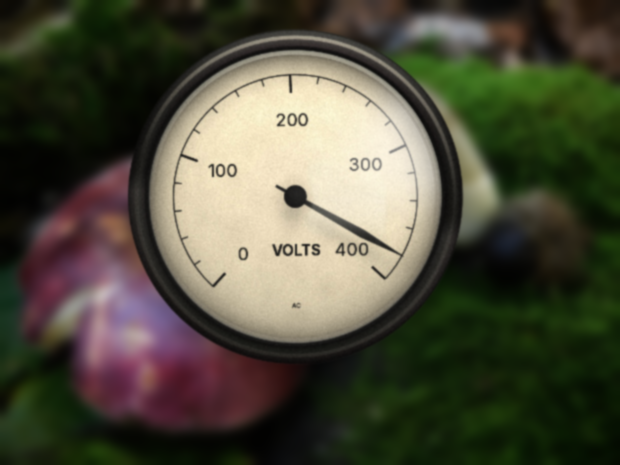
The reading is **380** V
